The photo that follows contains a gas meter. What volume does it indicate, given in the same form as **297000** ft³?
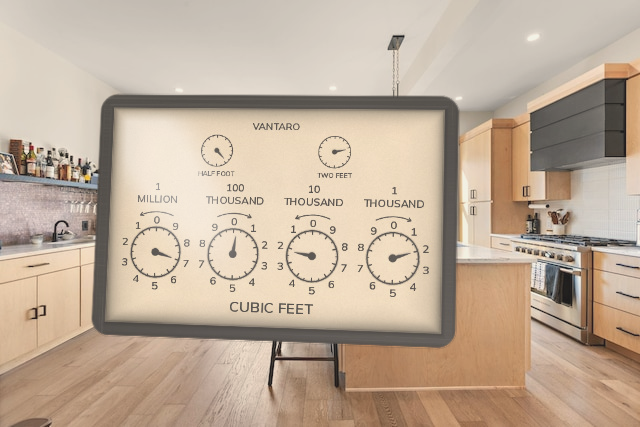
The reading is **702200** ft³
